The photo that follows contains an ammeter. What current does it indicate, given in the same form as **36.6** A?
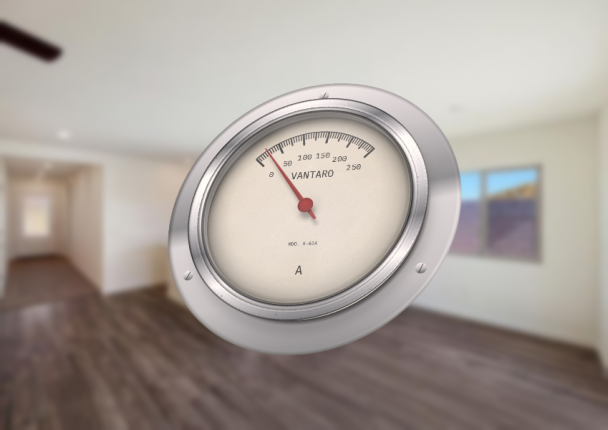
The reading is **25** A
